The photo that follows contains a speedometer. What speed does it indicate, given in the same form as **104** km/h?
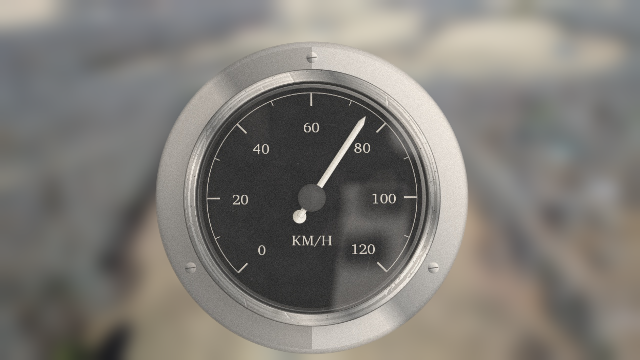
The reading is **75** km/h
